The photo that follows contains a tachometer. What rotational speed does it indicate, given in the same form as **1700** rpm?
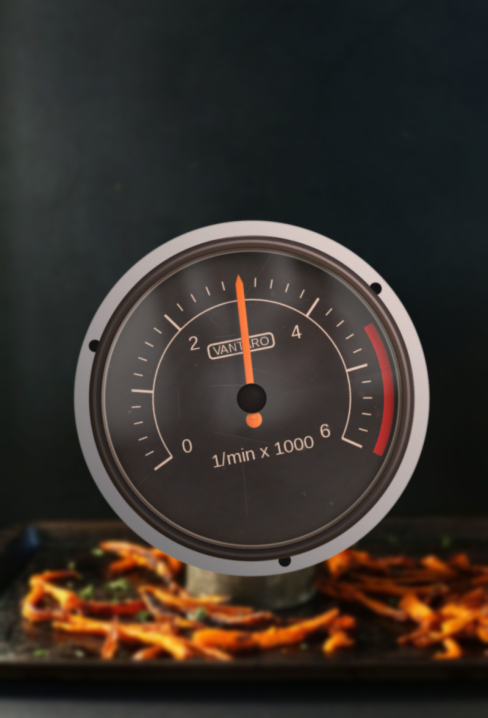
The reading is **3000** rpm
